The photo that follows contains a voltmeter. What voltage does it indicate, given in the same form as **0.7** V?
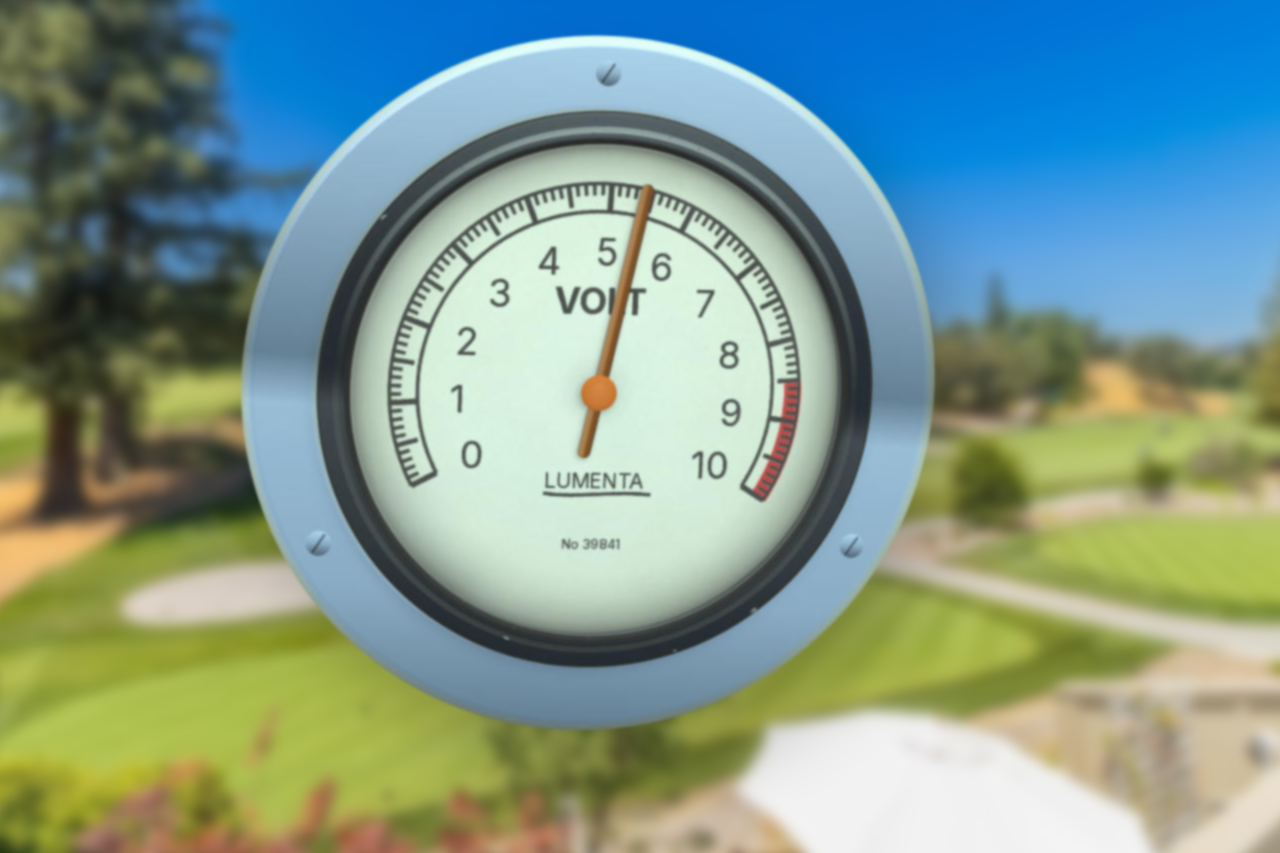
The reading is **5.4** V
